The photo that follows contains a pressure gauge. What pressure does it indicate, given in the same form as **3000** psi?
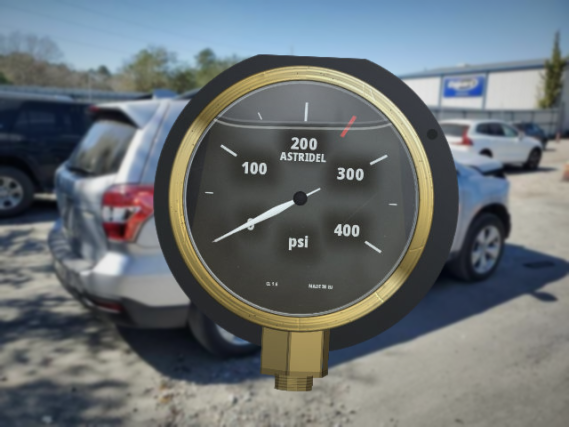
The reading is **0** psi
